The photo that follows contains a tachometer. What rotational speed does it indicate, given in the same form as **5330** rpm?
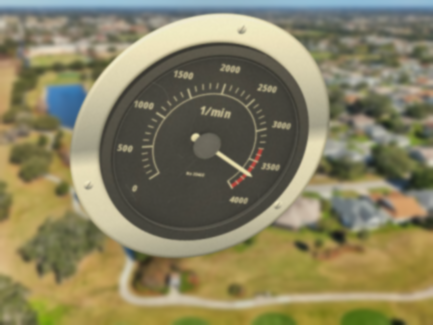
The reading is **3700** rpm
